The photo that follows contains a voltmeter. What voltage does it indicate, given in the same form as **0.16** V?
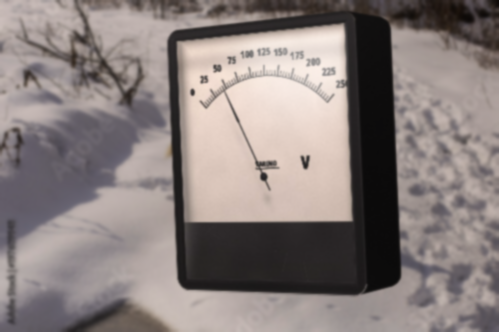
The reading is **50** V
